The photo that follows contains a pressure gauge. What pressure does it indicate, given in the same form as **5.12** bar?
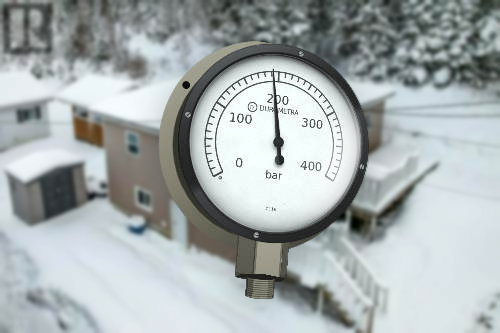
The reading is **190** bar
